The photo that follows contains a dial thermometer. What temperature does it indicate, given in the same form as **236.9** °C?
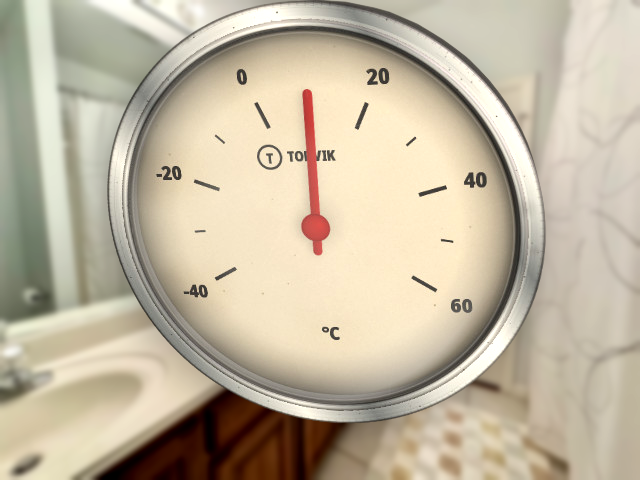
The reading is **10** °C
